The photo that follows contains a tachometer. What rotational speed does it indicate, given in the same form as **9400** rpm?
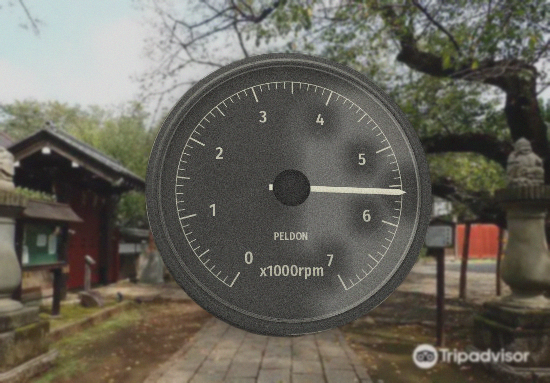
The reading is **5600** rpm
